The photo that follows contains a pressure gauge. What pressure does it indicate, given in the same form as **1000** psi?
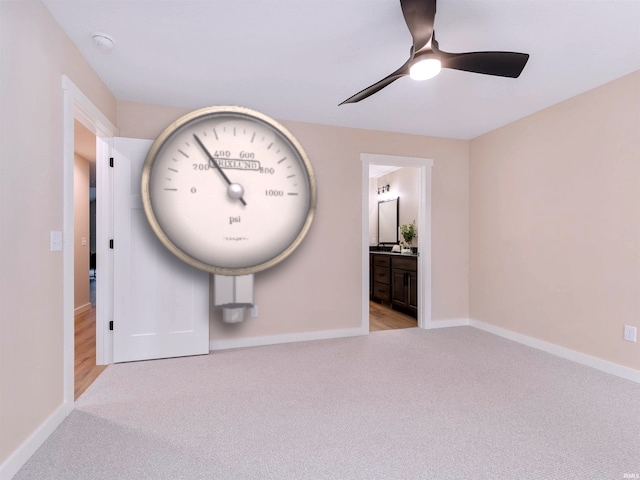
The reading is **300** psi
